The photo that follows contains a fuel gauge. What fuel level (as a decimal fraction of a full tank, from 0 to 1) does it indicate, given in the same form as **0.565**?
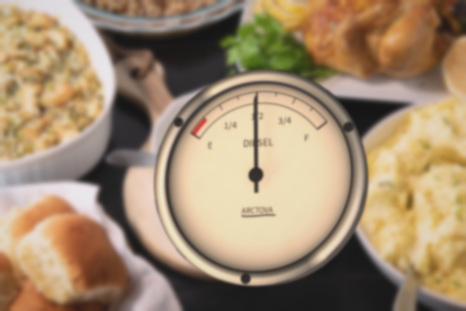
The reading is **0.5**
